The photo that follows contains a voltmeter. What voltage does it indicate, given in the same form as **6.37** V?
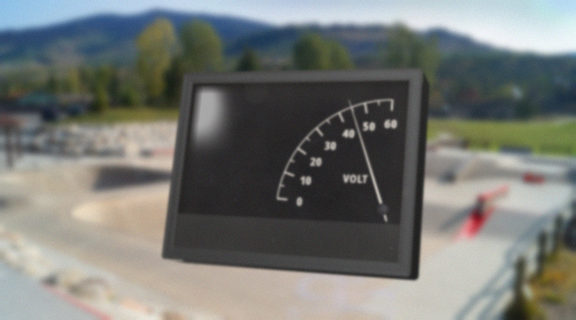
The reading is **45** V
